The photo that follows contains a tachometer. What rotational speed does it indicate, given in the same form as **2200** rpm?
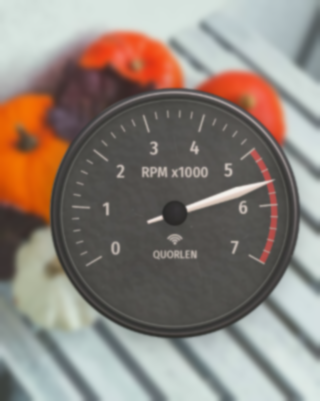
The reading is **5600** rpm
